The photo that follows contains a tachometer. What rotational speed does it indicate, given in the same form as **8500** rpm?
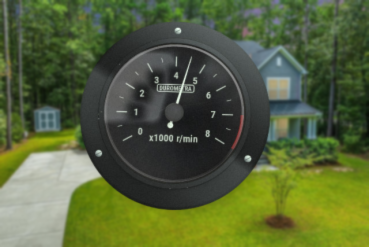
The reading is **4500** rpm
